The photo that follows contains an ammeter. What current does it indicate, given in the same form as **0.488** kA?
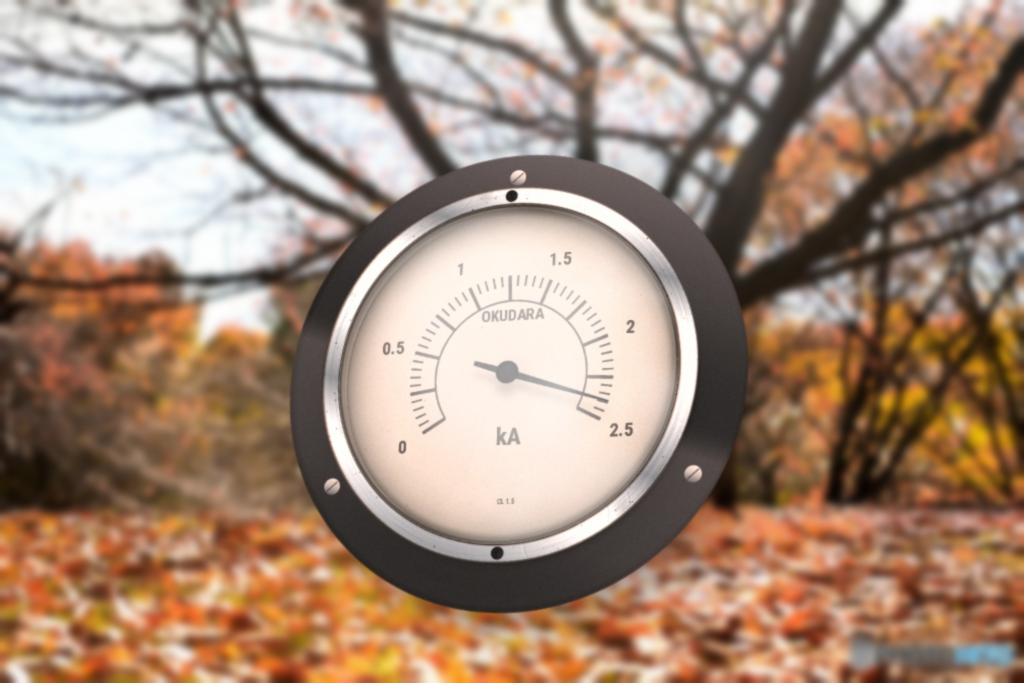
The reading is **2.4** kA
